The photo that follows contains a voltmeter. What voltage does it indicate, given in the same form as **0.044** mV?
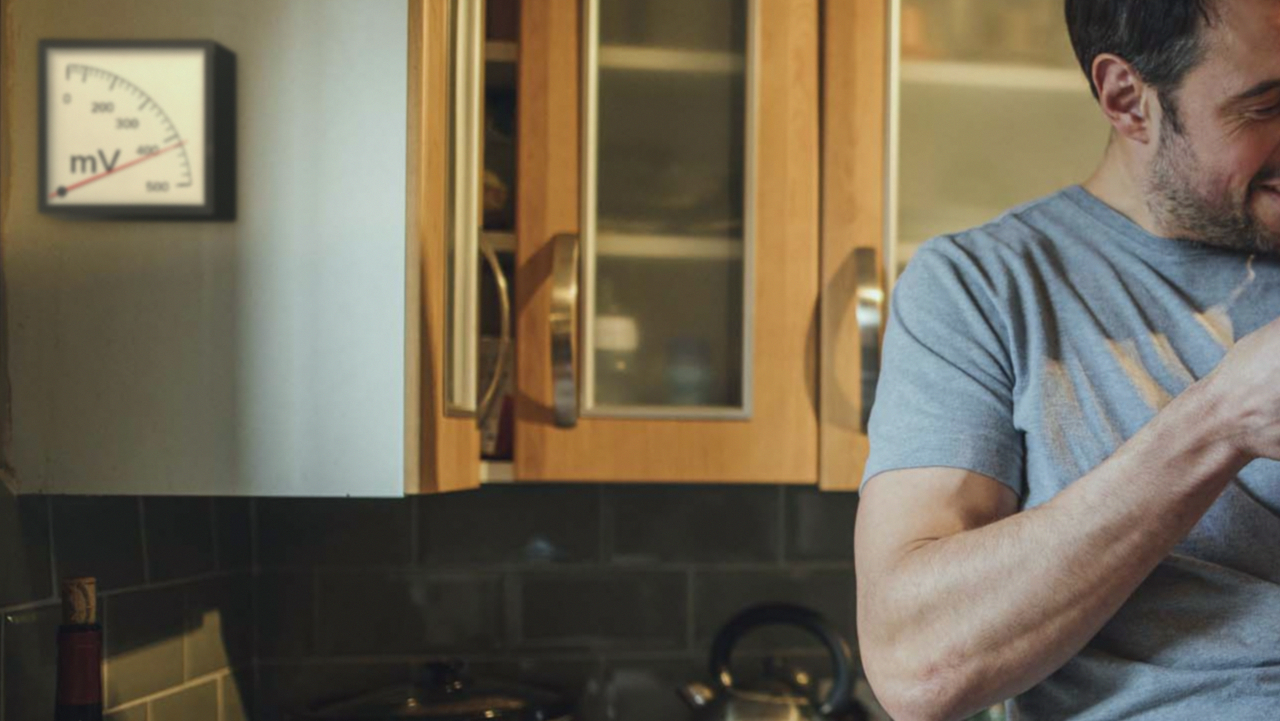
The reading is **420** mV
